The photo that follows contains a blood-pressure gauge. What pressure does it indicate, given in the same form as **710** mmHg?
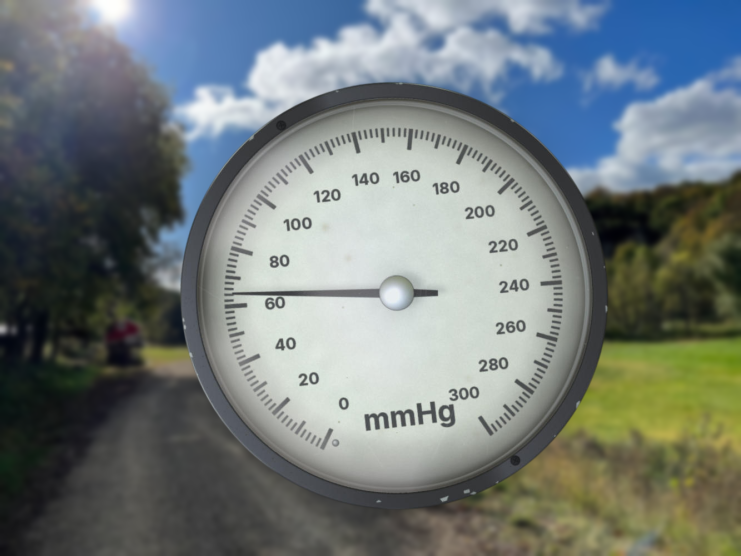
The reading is **64** mmHg
